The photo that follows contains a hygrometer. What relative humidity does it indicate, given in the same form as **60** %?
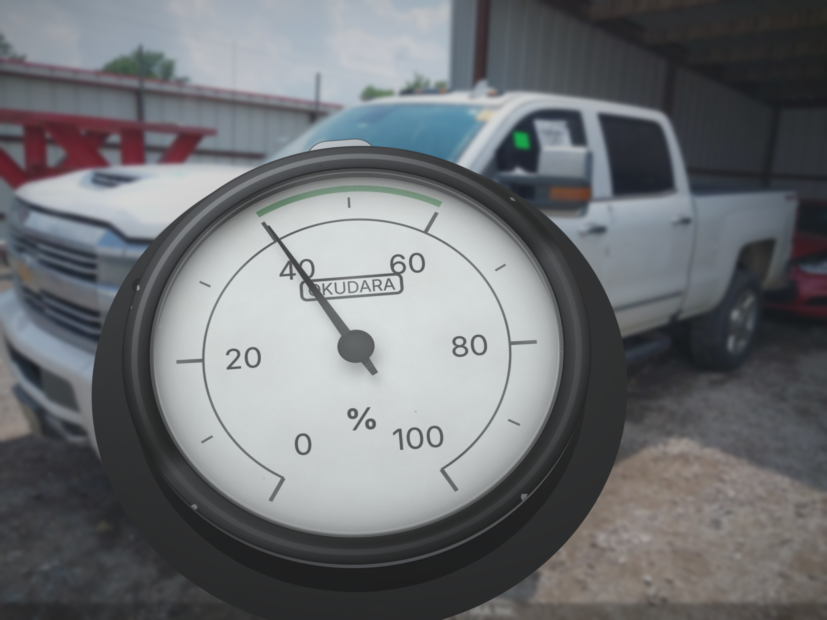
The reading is **40** %
